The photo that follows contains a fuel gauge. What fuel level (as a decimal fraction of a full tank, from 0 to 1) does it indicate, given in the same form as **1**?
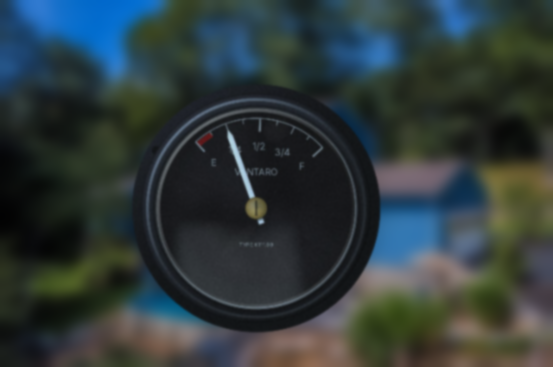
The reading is **0.25**
